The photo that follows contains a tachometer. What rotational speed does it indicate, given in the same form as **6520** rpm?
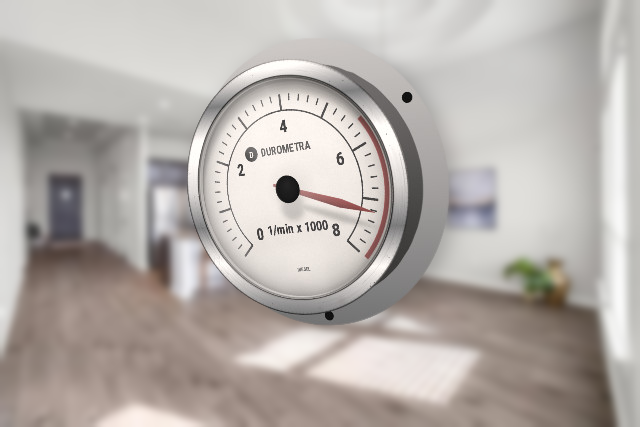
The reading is **7200** rpm
